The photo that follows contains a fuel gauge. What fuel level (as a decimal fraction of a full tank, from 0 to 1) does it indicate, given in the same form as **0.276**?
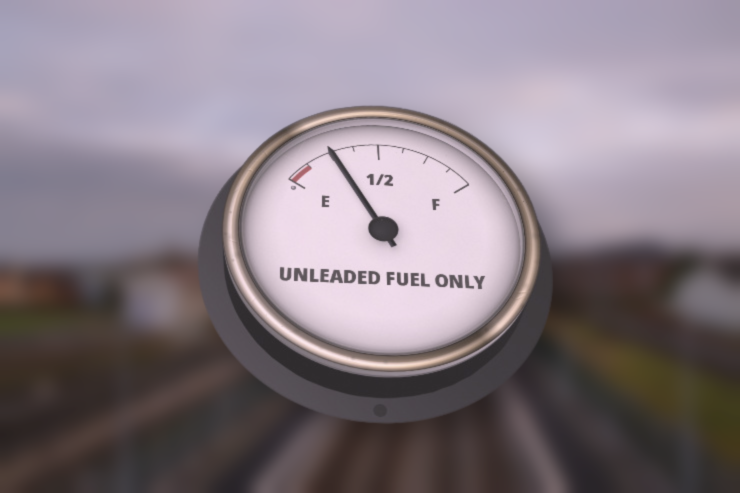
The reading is **0.25**
